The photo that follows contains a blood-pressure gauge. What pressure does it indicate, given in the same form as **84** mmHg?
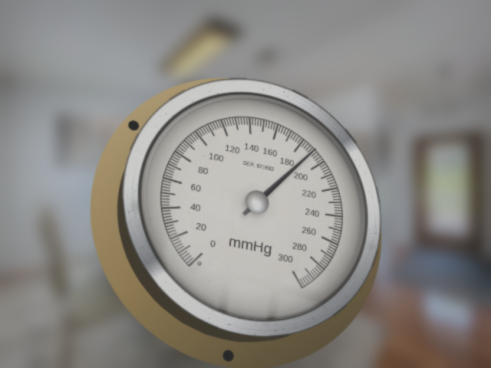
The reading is **190** mmHg
